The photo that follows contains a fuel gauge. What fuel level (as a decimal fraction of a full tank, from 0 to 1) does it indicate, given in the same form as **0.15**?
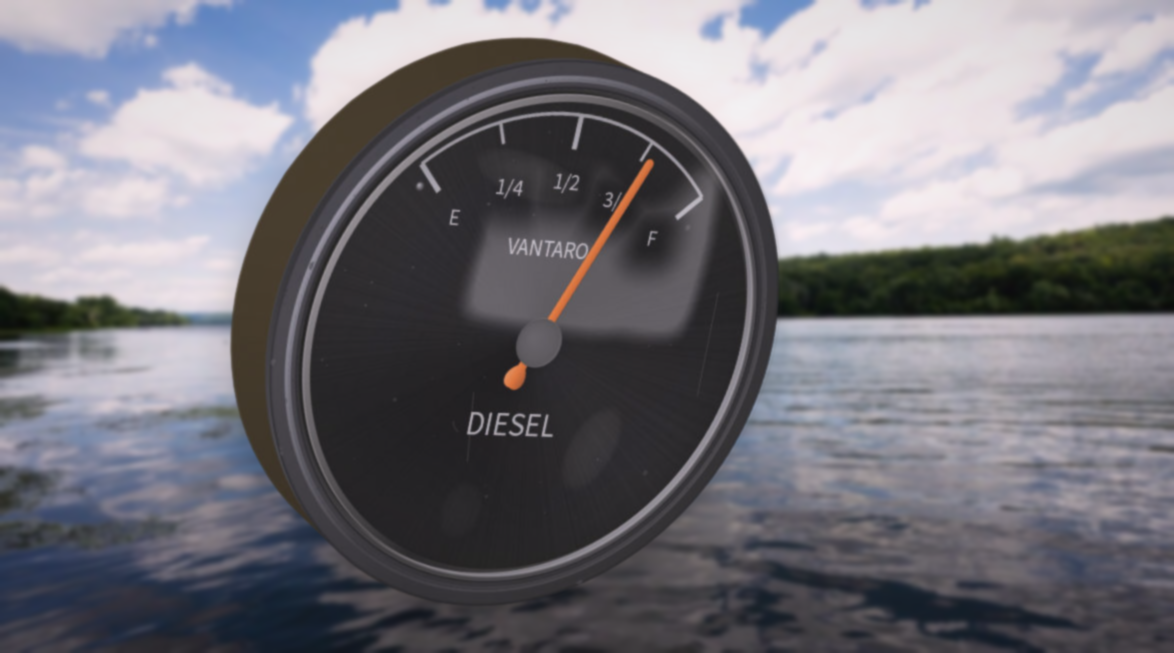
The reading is **0.75**
